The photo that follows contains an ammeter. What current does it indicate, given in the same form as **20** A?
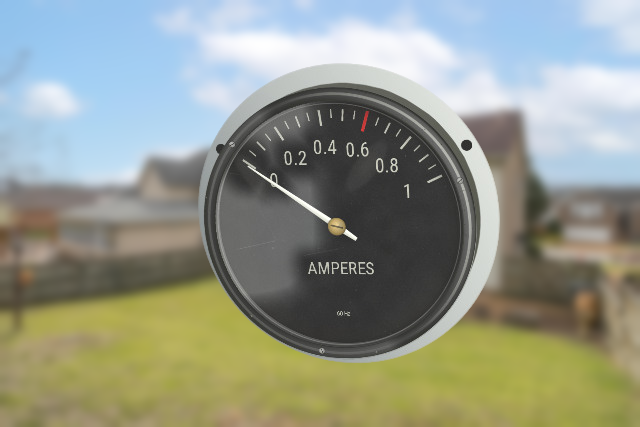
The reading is **0** A
